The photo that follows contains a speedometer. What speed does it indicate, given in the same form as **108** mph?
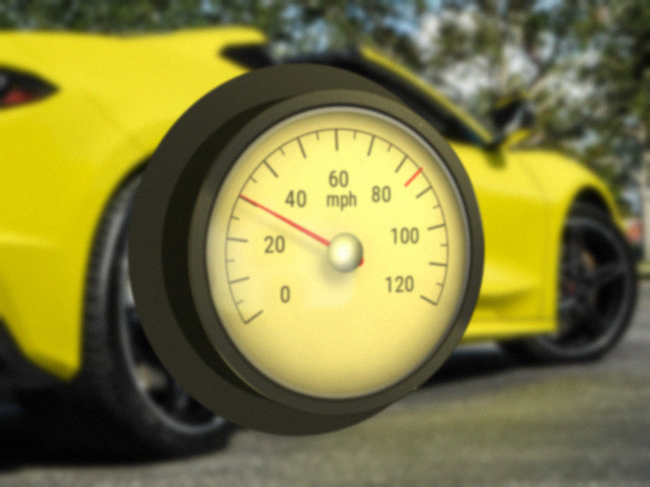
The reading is **30** mph
